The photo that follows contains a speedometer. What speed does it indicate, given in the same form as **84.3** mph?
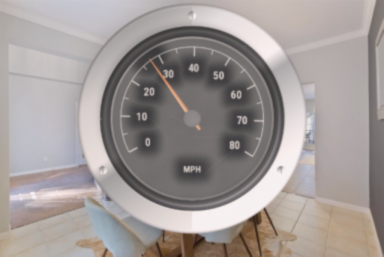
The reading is **27.5** mph
